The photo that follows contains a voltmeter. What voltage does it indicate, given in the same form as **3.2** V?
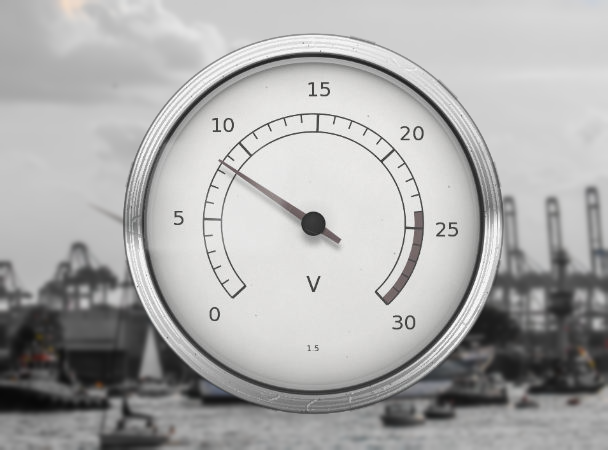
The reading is **8.5** V
